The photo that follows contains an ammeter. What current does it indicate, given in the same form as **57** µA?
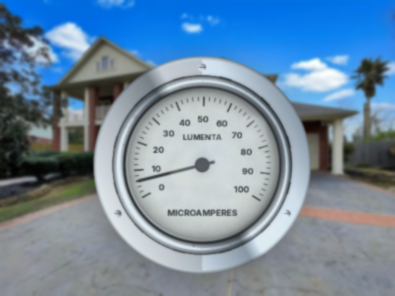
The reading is **6** µA
